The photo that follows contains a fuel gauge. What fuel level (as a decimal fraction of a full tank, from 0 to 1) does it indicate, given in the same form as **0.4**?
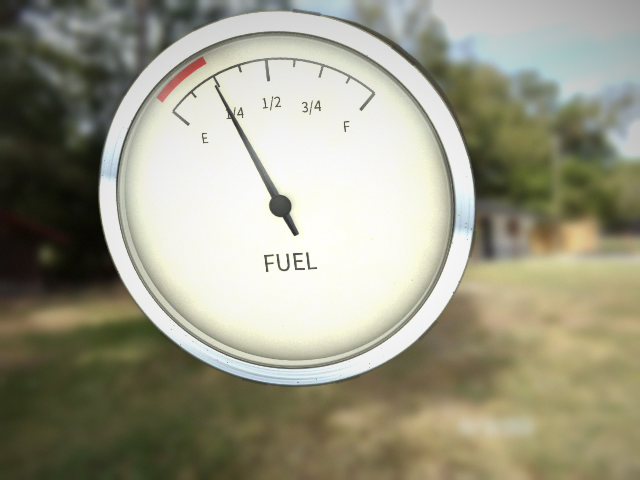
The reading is **0.25**
